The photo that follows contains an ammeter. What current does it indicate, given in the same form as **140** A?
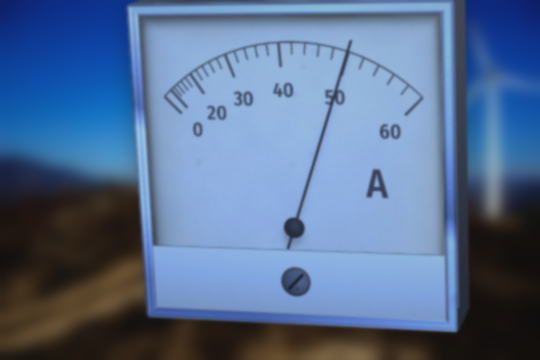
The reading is **50** A
